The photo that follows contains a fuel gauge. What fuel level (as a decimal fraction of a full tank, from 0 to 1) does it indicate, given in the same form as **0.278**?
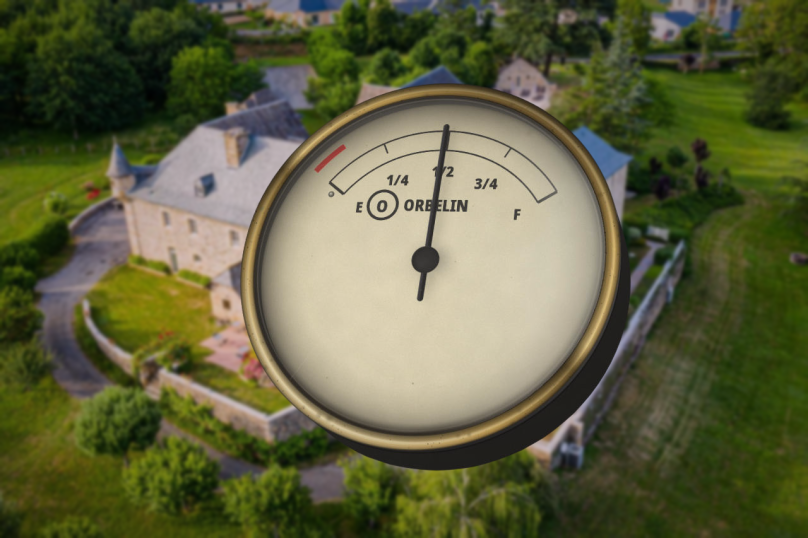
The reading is **0.5**
